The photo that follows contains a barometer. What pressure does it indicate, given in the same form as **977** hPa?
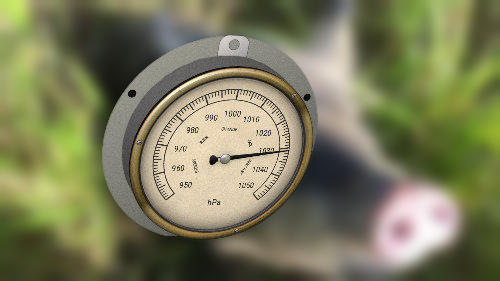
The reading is **1030** hPa
